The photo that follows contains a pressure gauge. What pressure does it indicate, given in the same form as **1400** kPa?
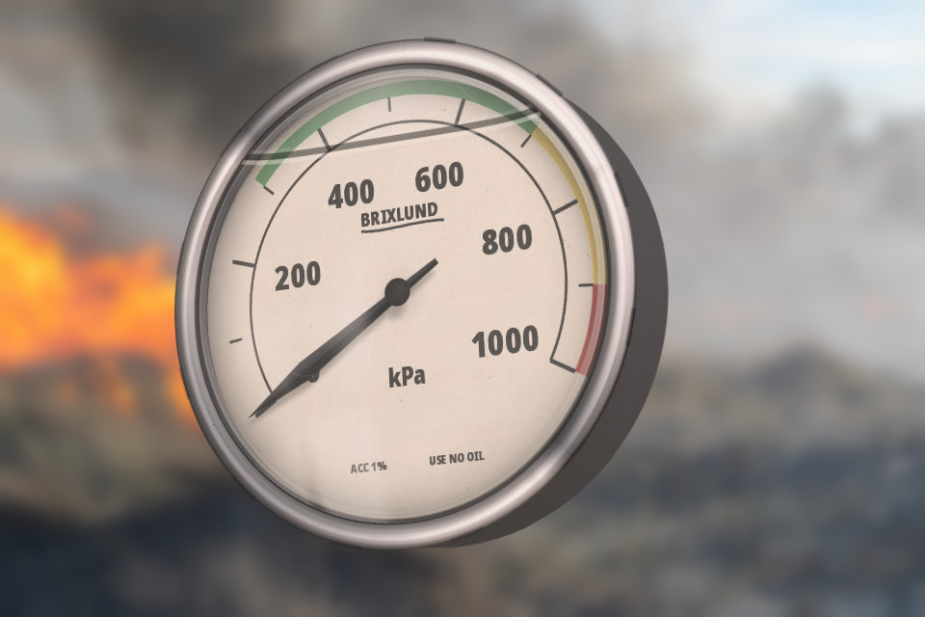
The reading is **0** kPa
